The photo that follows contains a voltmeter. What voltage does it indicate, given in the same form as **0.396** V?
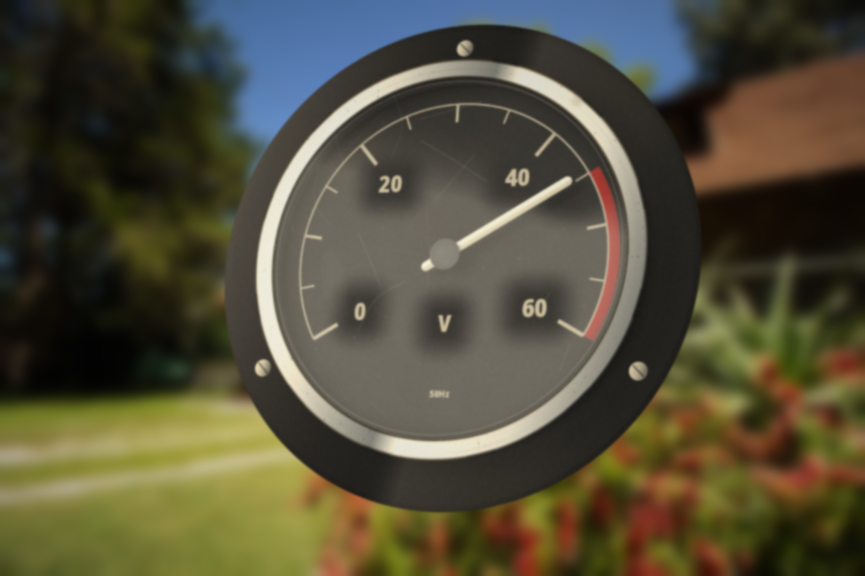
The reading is **45** V
